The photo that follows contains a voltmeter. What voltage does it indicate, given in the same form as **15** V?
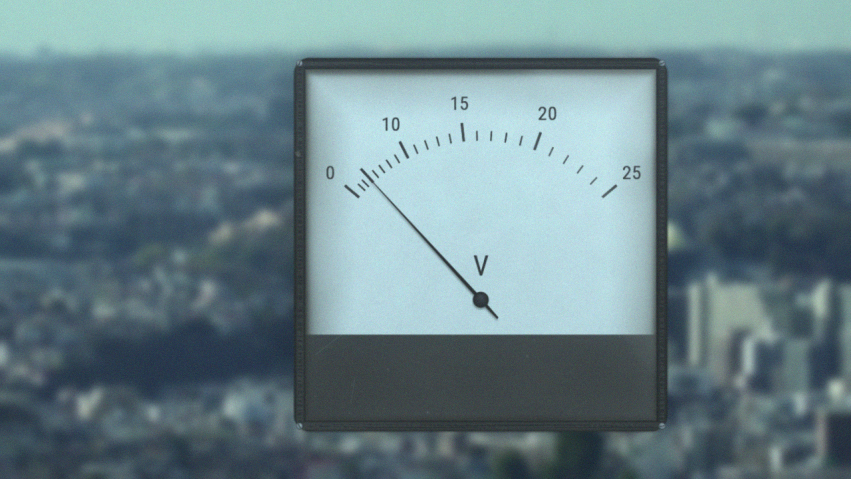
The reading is **5** V
